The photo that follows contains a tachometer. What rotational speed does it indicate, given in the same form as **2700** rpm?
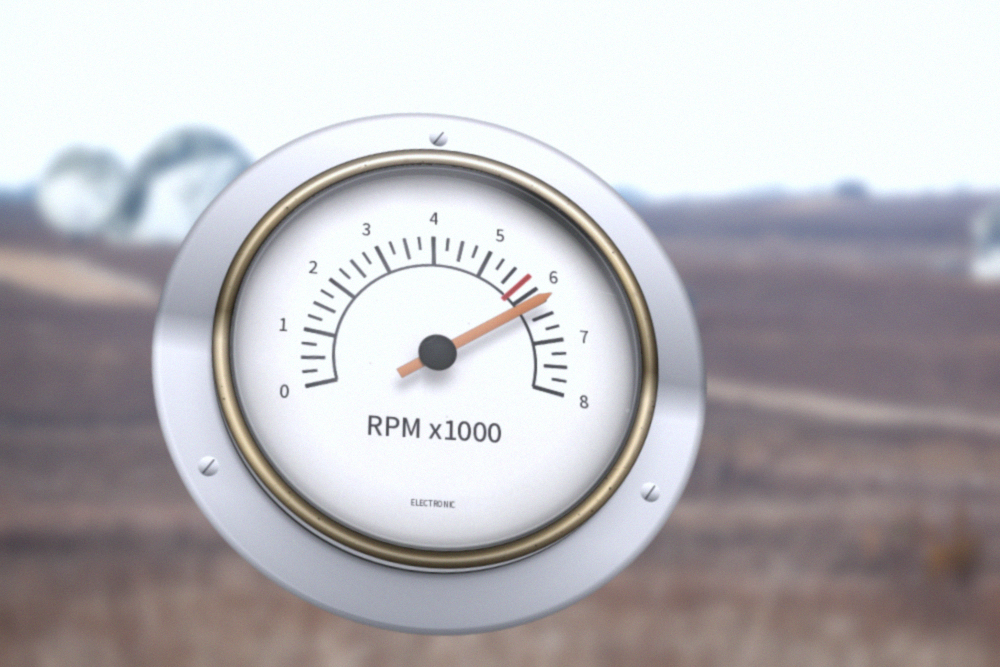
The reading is **6250** rpm
